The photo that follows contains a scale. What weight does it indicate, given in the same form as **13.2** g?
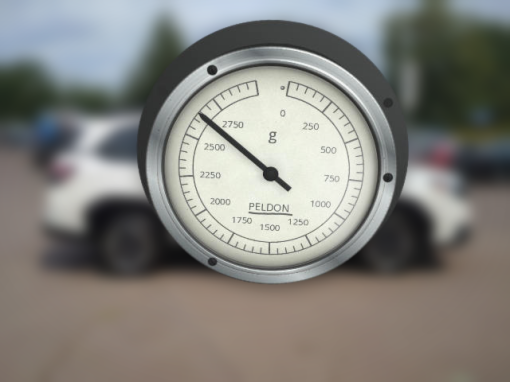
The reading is **2650** g
